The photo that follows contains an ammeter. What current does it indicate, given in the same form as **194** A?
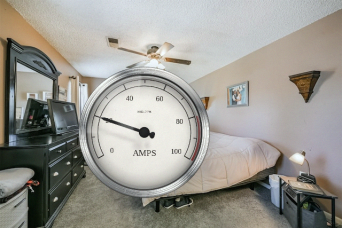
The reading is **20** A
